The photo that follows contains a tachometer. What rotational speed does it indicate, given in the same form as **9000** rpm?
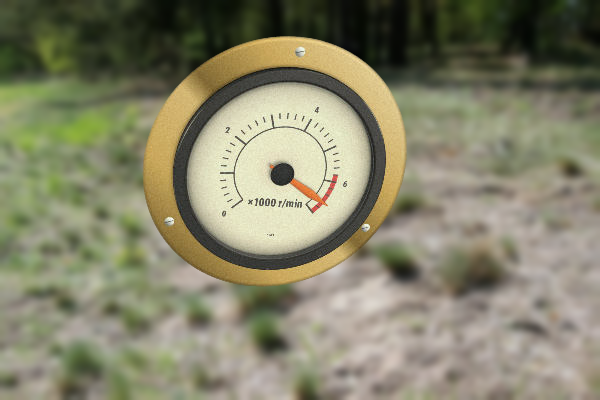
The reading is **6600** rpm
